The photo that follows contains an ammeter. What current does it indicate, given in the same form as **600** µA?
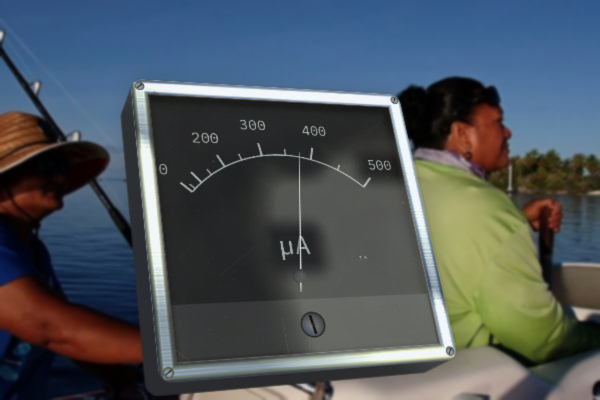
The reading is **375** µA
